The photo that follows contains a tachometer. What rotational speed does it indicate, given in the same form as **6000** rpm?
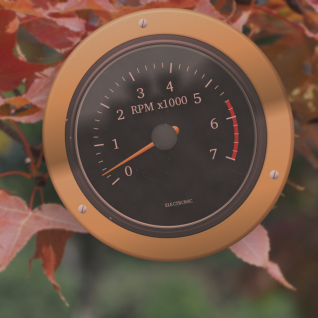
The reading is **300** rpm
